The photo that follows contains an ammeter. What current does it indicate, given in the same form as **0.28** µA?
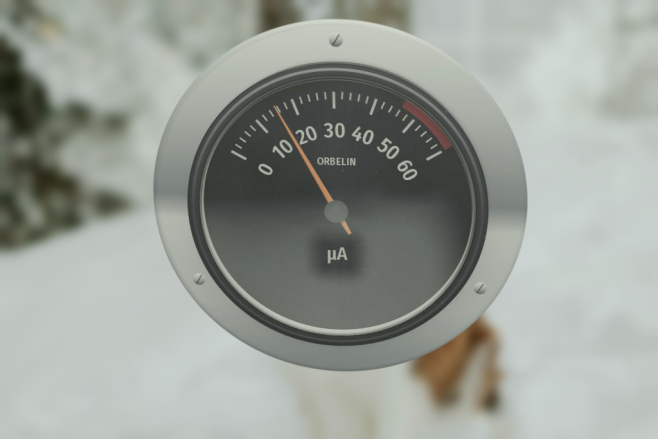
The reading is **16** µA
